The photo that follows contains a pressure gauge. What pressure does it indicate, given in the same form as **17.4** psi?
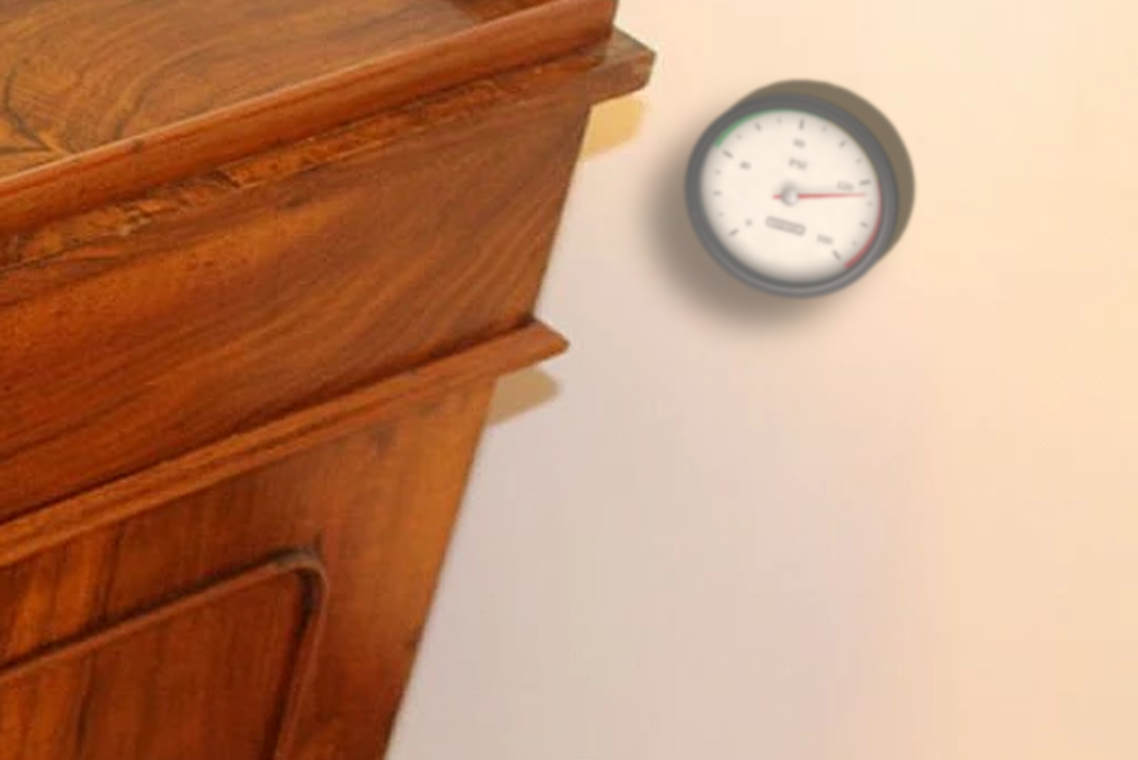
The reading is **125** psi
